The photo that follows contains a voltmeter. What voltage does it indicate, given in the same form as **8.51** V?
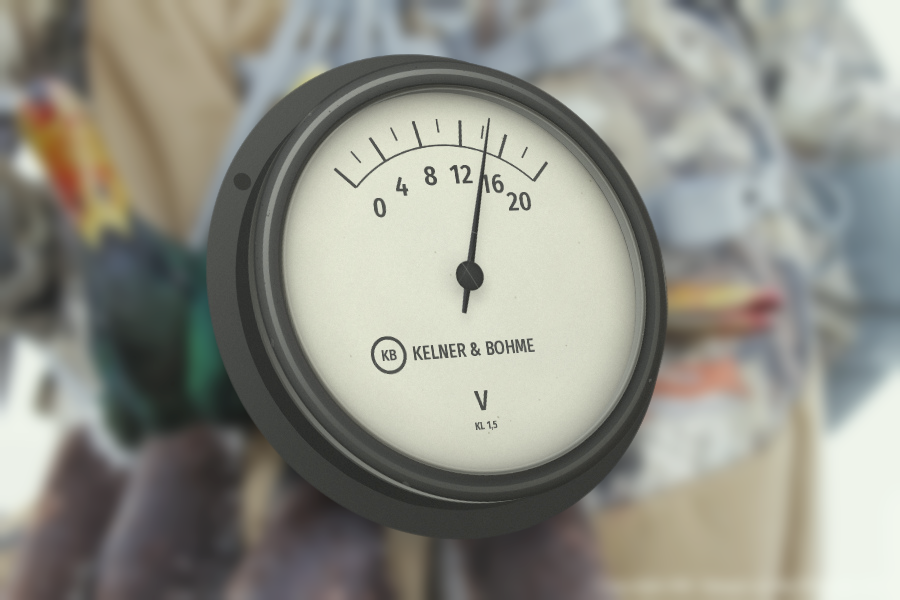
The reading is **14** V
